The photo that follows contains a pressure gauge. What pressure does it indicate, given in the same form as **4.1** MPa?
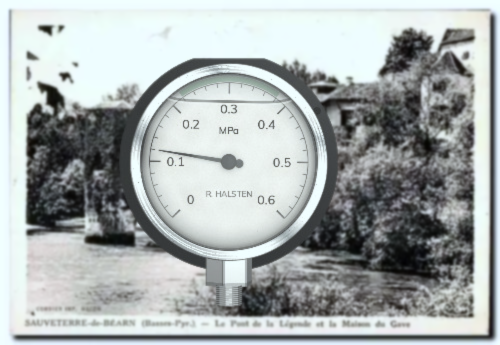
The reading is **0.12** MPa
